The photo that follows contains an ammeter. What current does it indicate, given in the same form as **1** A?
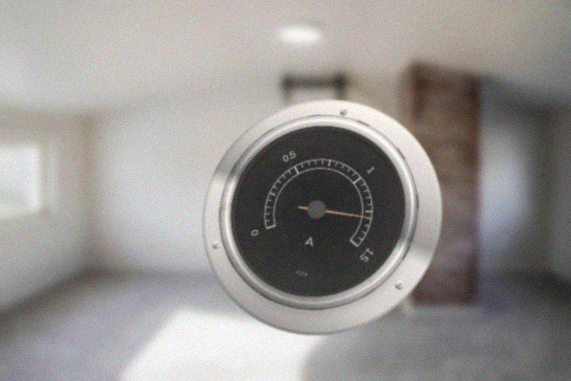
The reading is **1.3** A
